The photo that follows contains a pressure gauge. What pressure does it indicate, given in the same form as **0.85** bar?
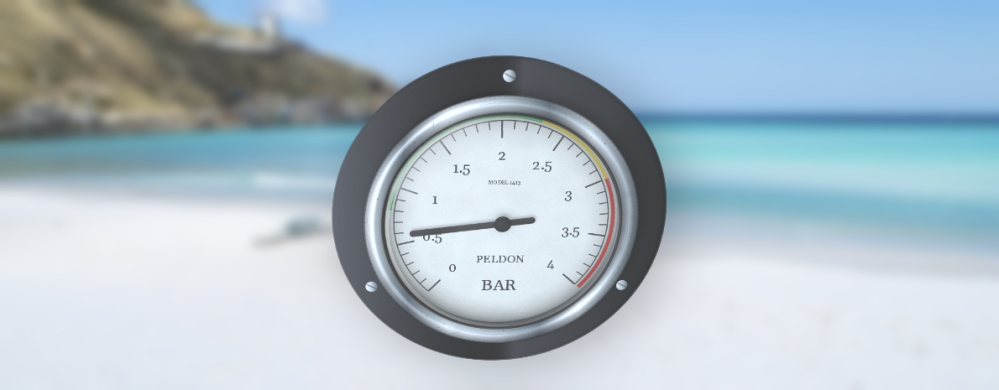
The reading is **0.6** bar
